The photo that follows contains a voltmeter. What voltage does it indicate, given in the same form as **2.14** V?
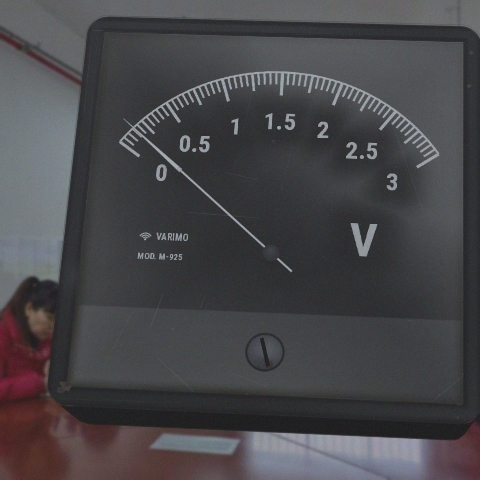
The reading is **0.15** V
